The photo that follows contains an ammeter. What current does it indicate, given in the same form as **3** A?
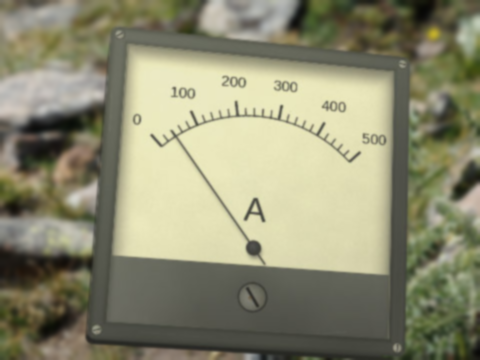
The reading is **40** A
